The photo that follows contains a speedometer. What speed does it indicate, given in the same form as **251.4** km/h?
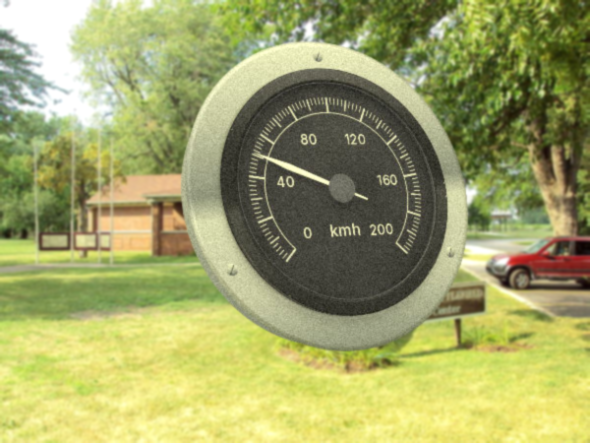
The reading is **50** km/h
